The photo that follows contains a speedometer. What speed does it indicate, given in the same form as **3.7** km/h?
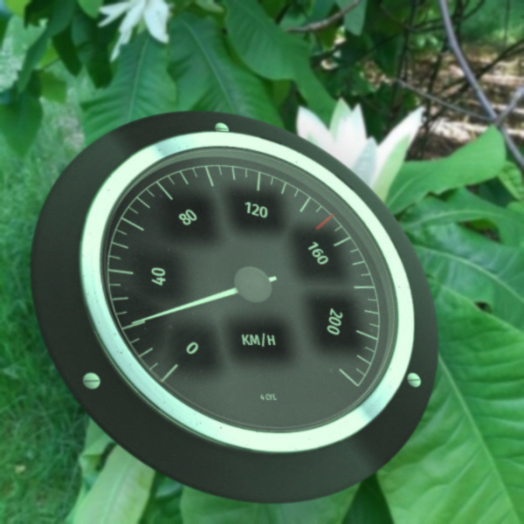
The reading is **20** km/h
